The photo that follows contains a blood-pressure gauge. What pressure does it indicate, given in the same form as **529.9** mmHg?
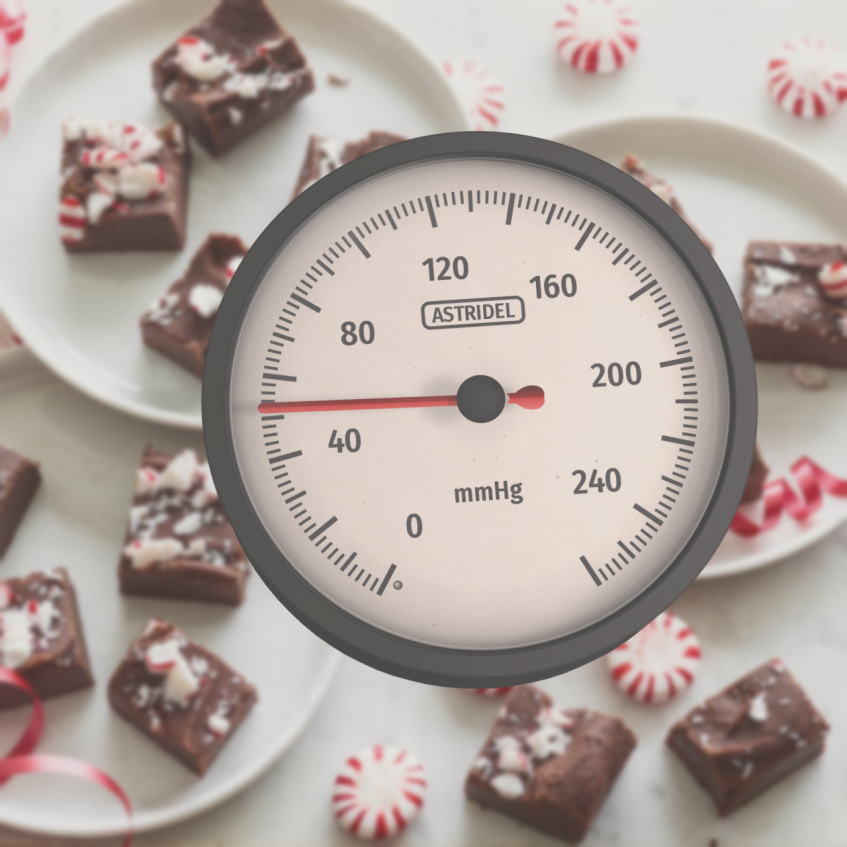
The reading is **52** mmHg
